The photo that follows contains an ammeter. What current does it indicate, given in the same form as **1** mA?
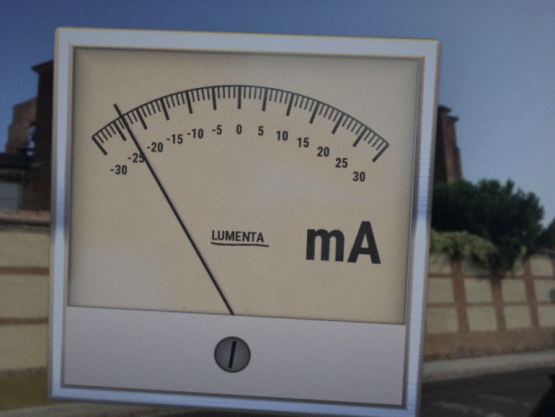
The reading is **-23** mA
